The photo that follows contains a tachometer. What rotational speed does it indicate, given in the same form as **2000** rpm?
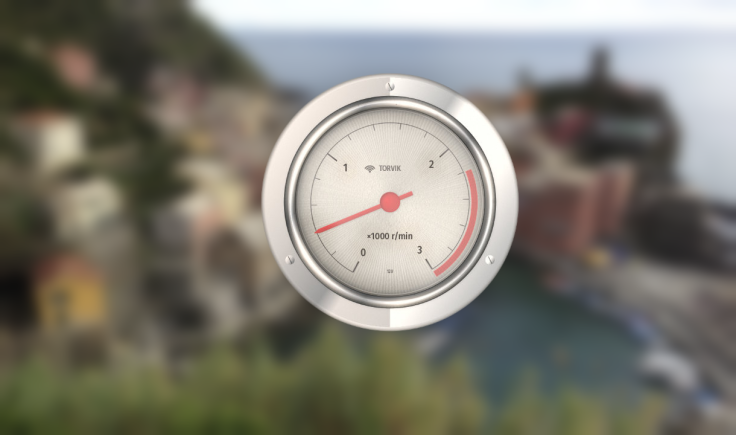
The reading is **400** rpm
